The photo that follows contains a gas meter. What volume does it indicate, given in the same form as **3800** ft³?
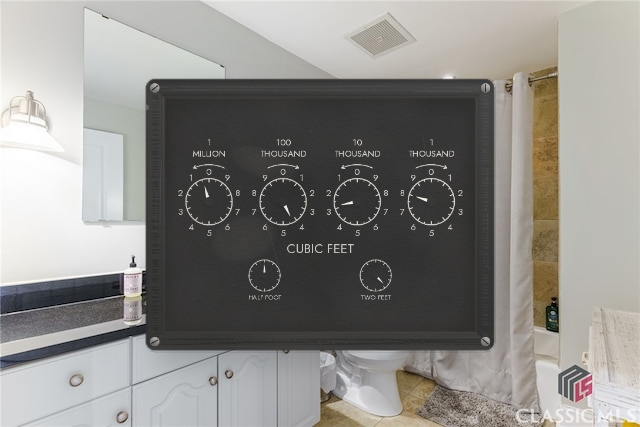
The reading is **42800** ft³
